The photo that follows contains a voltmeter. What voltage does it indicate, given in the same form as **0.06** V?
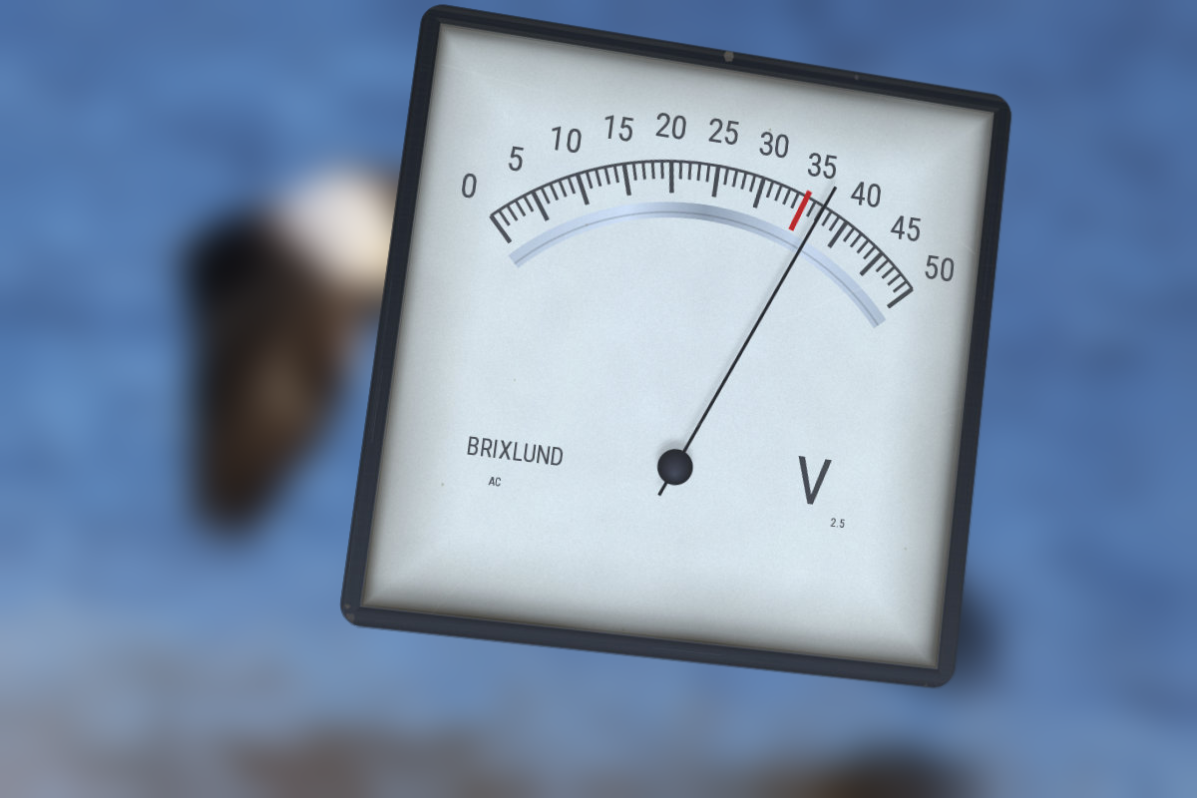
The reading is **37** V
